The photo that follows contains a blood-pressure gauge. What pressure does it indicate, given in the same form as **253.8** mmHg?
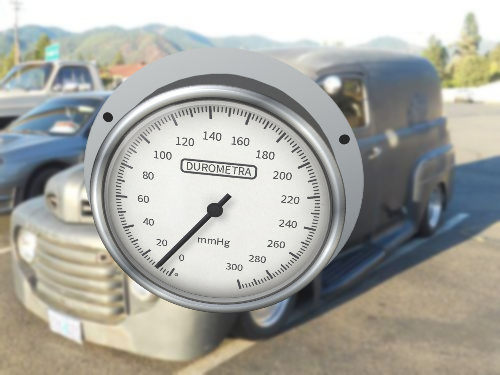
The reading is **10** mmHg
